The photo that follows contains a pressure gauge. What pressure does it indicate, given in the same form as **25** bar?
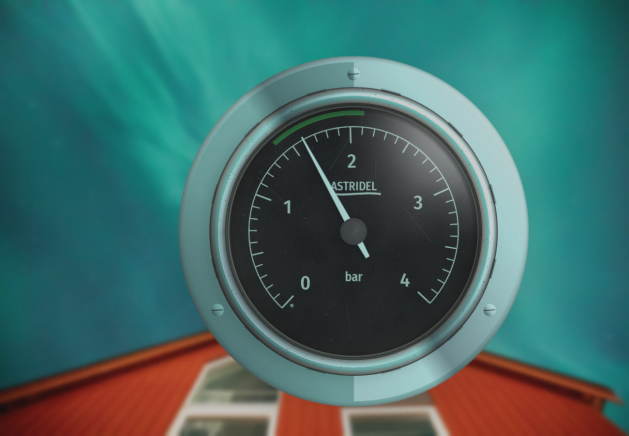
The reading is **1.6** bar
